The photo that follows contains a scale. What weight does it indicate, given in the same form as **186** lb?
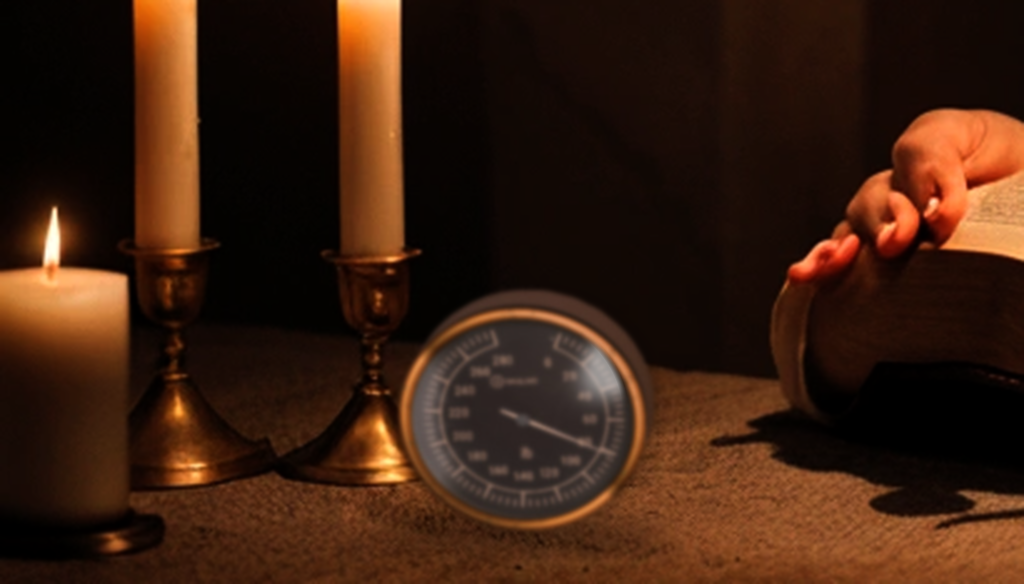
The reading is **80** lb
